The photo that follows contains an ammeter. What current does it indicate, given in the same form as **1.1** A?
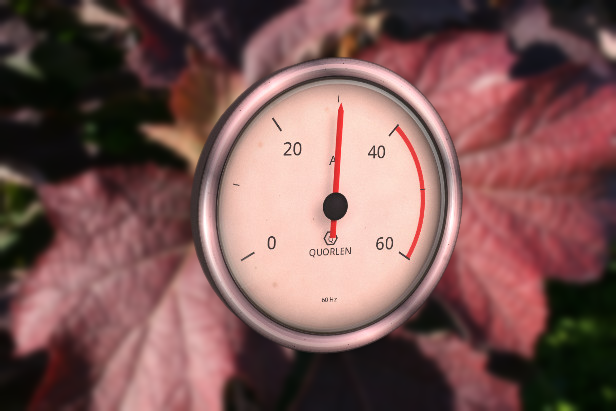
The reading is **30** A
